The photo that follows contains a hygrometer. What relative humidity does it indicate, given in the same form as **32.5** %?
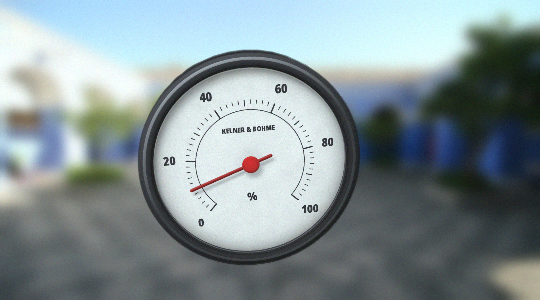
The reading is **10** %
